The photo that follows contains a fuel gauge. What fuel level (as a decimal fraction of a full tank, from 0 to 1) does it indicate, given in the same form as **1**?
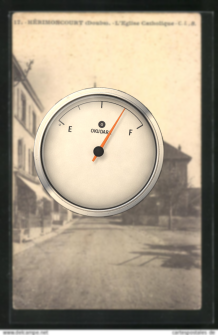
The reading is **0.75**
